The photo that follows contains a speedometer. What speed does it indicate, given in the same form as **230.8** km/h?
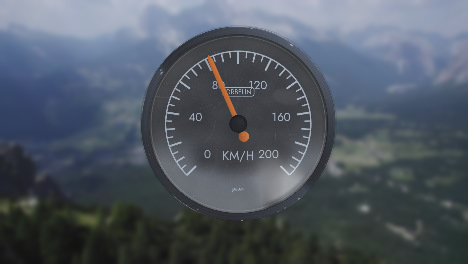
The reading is **82.5** km/h
